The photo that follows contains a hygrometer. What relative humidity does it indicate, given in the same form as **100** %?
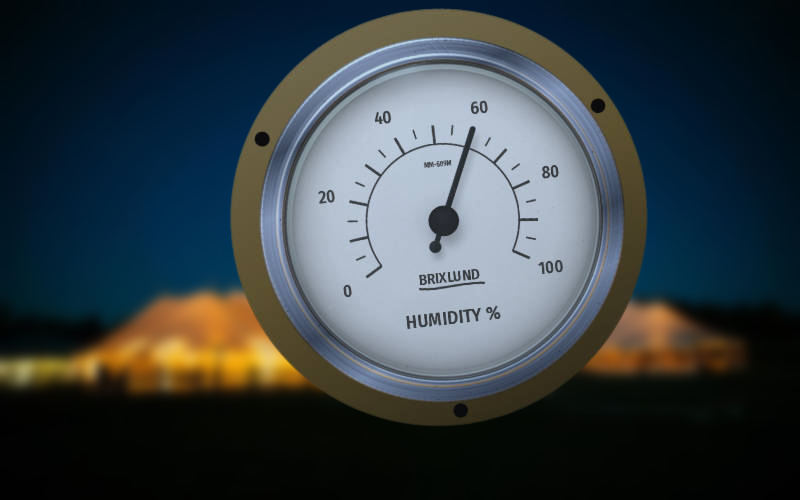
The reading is **60** %
